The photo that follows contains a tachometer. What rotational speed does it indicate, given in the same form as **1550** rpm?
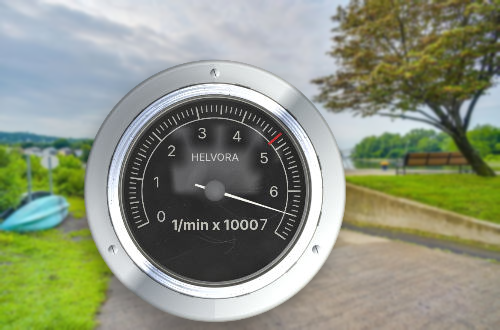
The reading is **6500** rpm
